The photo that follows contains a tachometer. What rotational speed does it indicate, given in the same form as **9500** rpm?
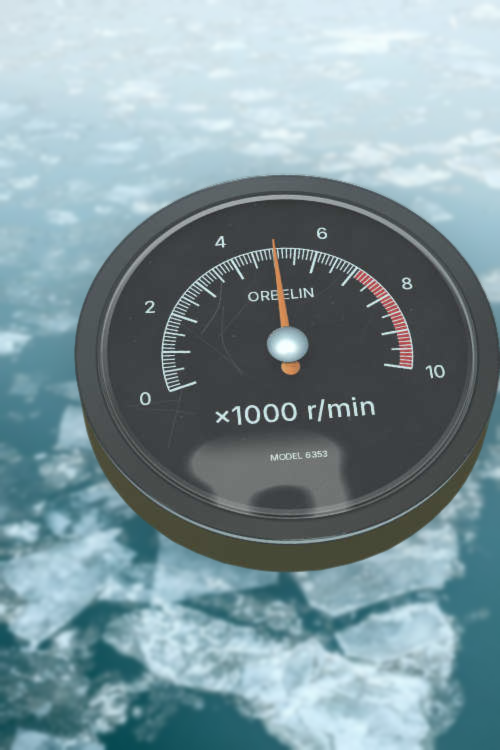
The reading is **5000** rpm
